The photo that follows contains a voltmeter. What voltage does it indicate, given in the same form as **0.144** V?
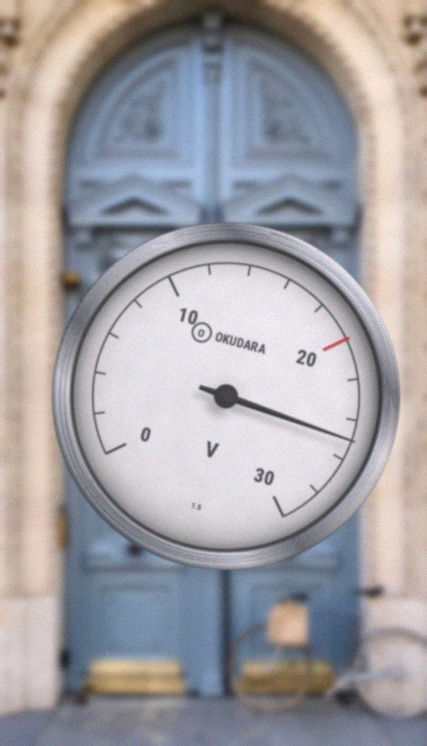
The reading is **25** V
